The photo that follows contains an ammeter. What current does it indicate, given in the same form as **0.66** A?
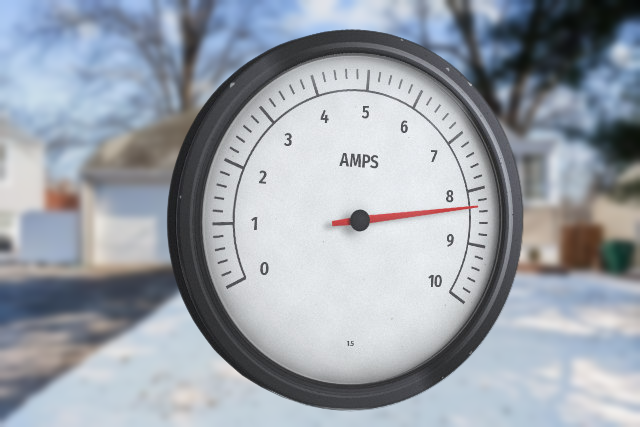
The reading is **8.3** A
